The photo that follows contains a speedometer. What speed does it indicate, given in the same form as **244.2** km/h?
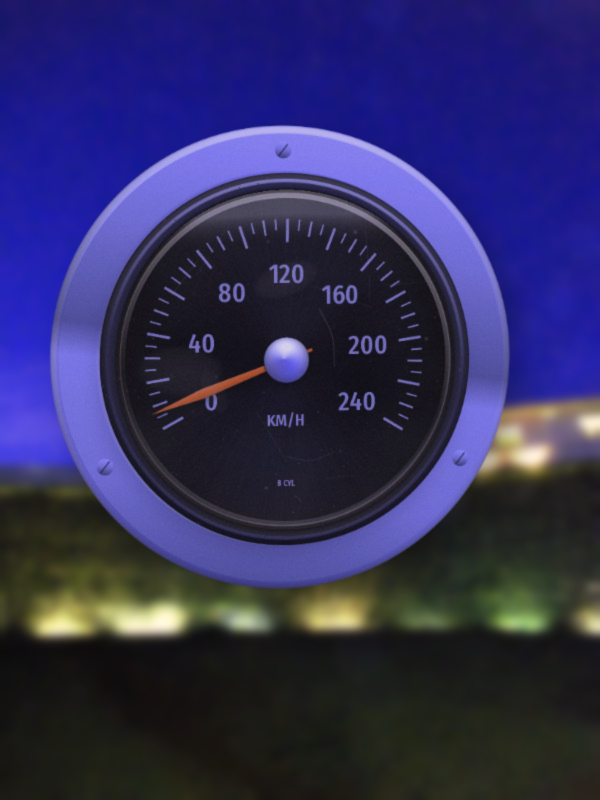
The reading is **7.5** km/h
